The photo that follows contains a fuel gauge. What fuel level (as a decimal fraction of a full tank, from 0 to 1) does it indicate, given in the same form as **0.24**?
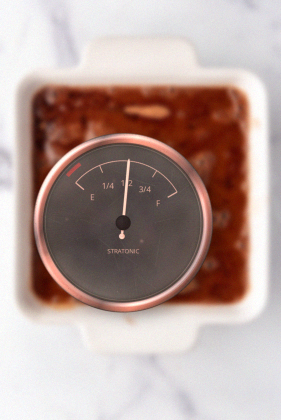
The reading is **0.5**
